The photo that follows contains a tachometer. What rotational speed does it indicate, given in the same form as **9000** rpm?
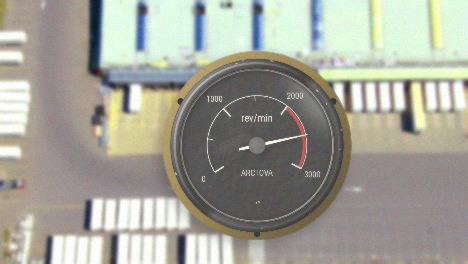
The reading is **2500** rpm
